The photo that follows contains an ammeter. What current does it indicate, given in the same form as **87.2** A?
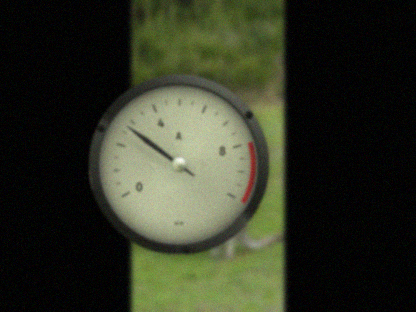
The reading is **2.75** A
